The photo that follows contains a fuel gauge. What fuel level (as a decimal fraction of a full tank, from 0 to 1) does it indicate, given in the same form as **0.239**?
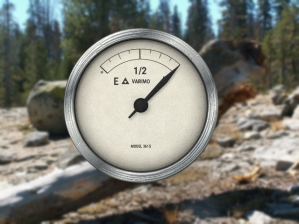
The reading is **1**
